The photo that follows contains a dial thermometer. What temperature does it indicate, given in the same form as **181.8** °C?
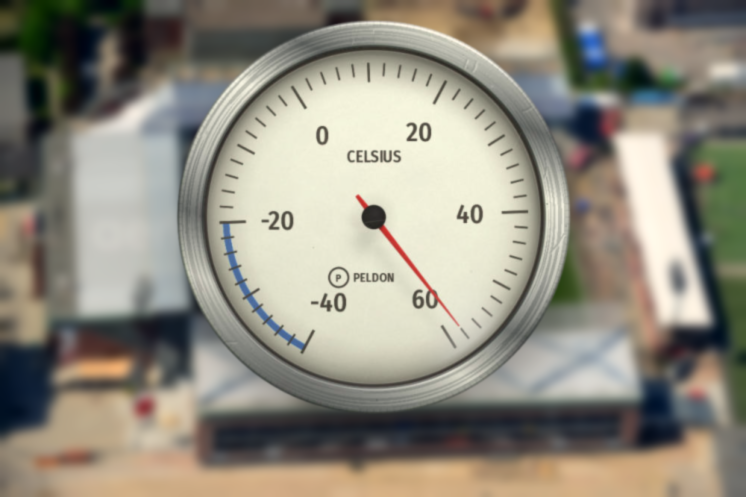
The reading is **58** °C
